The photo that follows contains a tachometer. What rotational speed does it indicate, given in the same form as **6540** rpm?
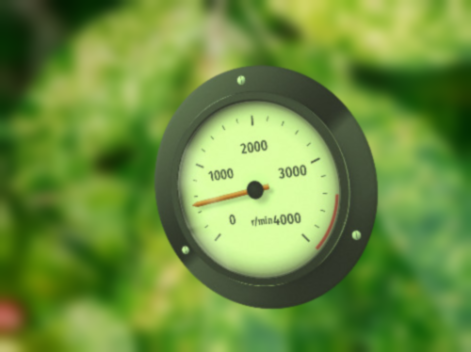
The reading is **500** rpm
